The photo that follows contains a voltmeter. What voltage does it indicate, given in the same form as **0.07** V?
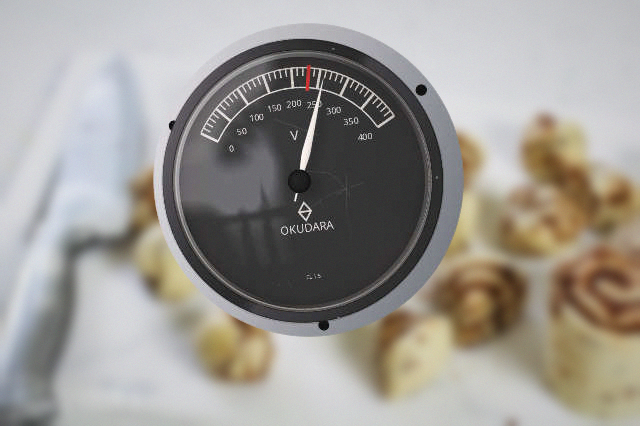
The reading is **260** V
